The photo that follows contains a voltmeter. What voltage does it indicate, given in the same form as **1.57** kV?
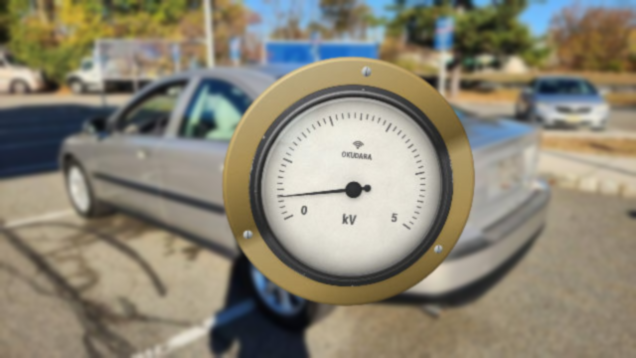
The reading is **0.4** kV
